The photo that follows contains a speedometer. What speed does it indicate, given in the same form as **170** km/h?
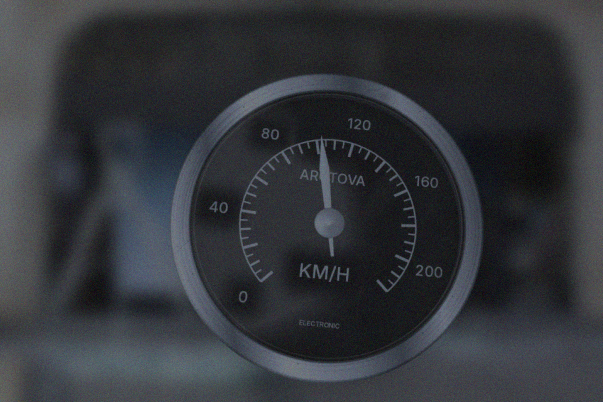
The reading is **102.5** km/h
